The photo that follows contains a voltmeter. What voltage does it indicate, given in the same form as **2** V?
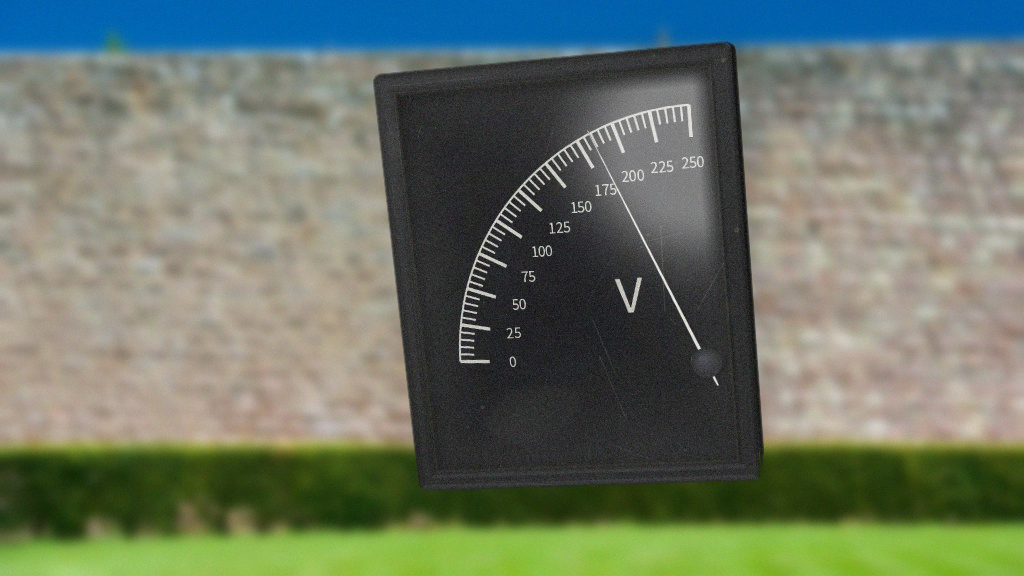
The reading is **185** V
